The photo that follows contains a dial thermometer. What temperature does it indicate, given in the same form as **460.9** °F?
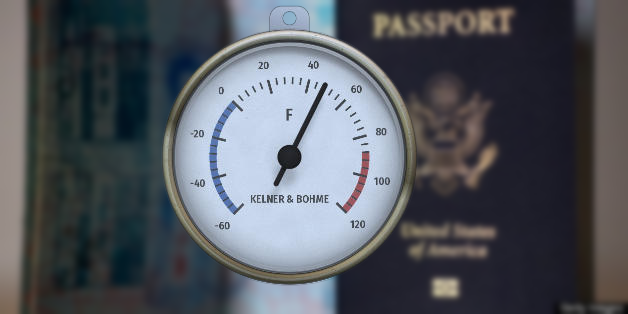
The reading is **48** °F
